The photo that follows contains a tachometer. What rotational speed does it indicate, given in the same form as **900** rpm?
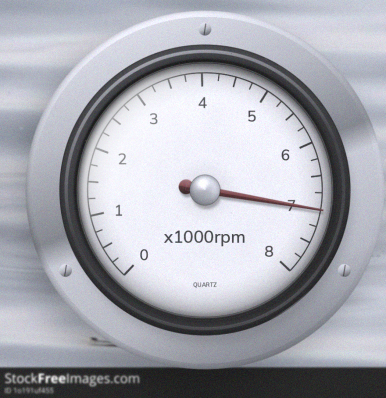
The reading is **7000** rpm
